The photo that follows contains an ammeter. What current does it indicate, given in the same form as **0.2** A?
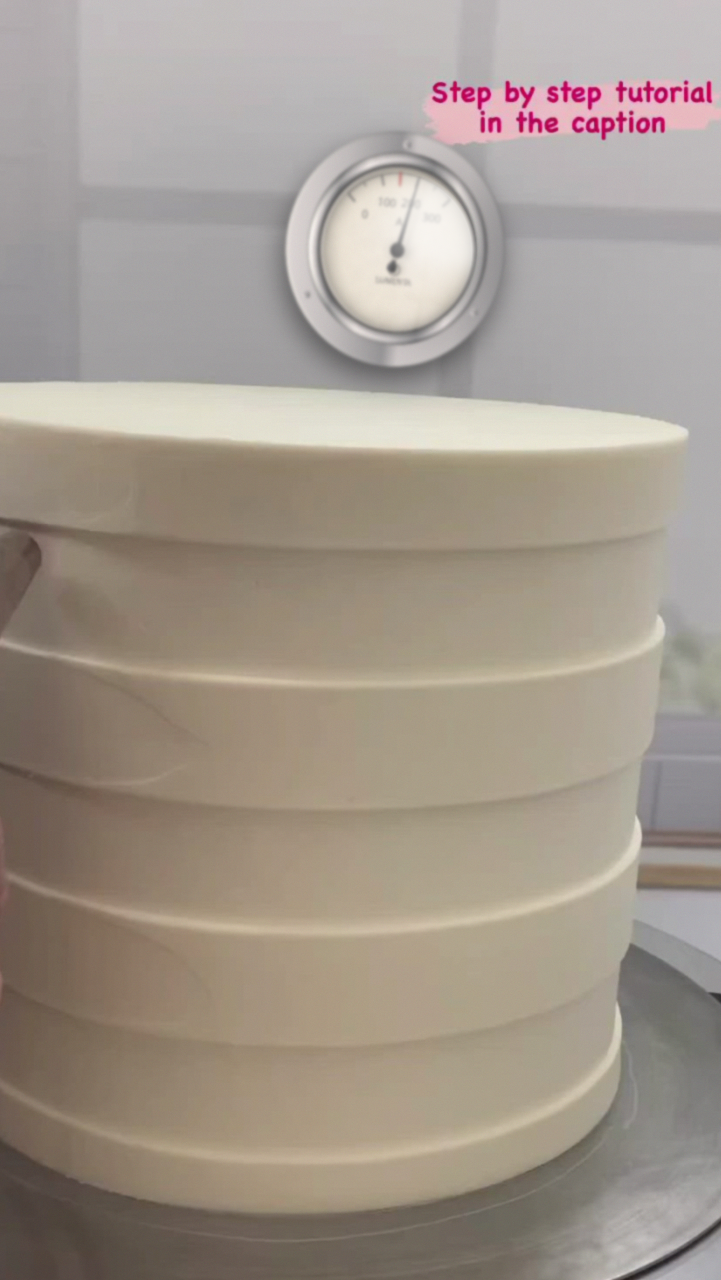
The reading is **200** A
